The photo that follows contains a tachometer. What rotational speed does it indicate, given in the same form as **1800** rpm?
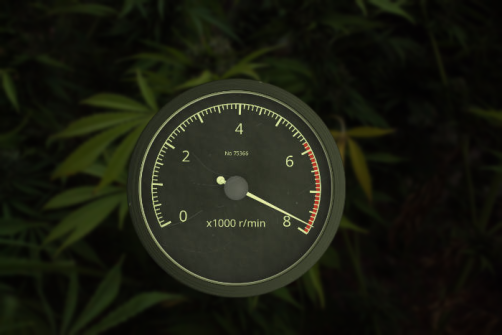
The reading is **7800** rpm
